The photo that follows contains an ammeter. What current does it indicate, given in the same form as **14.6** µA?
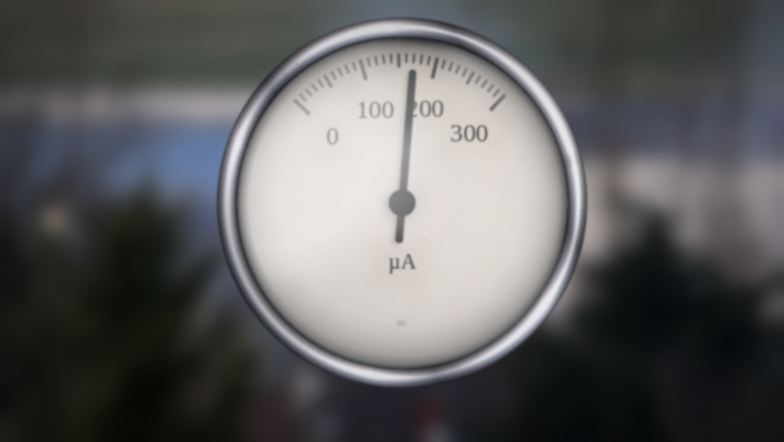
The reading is **170** µA
